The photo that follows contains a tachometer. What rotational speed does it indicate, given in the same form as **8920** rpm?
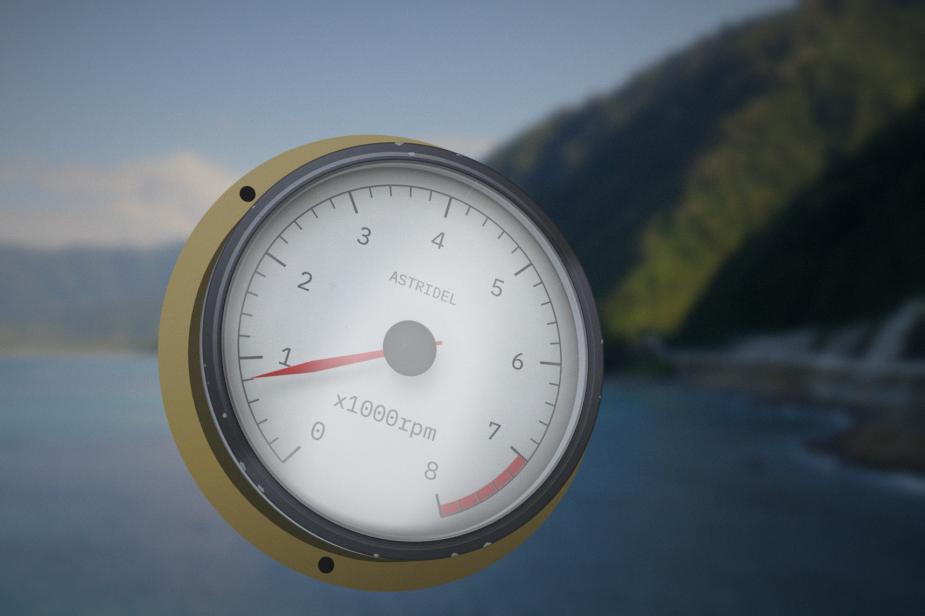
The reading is **800** rpm
